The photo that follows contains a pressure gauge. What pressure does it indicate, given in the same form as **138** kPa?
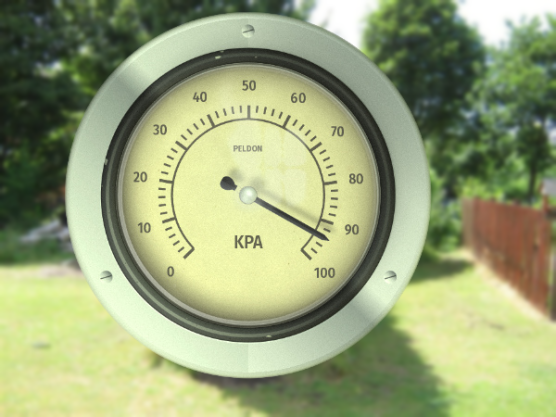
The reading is **94** kPa
